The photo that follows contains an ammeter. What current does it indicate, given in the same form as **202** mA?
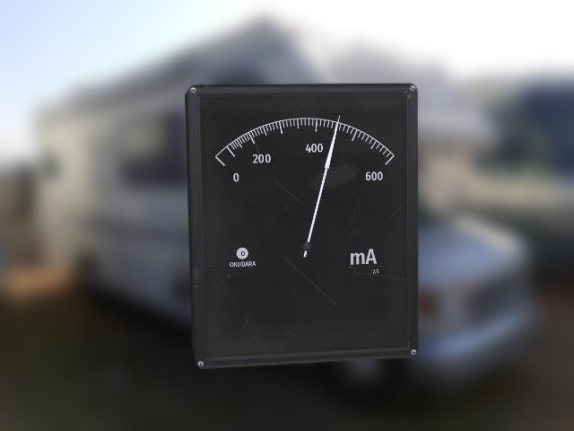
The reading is **450** mA
